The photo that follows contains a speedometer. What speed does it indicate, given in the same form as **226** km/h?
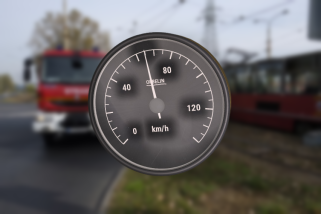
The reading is **65** km/h
